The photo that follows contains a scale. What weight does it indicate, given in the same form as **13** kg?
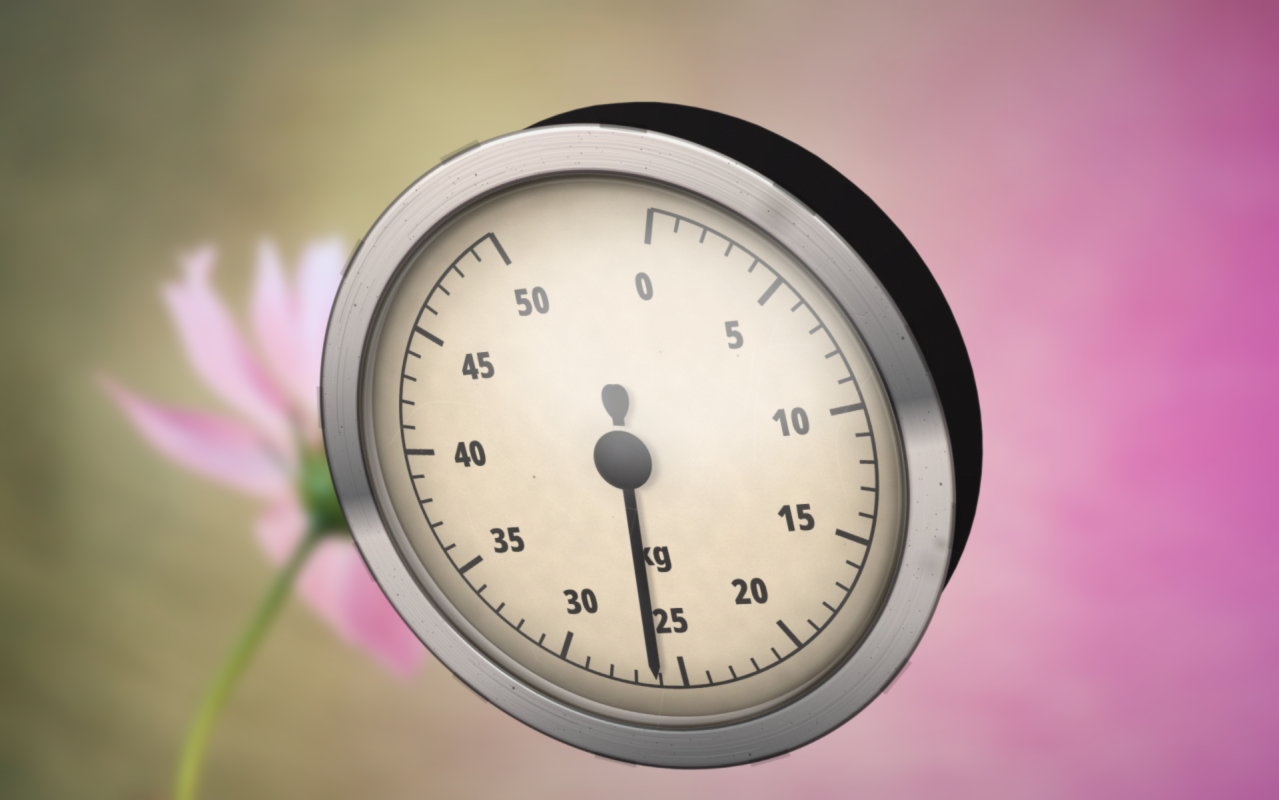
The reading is **26** kg
